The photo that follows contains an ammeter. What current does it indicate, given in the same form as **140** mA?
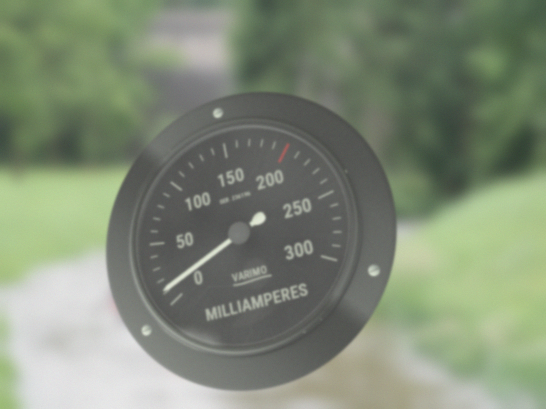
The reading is **10** mA
